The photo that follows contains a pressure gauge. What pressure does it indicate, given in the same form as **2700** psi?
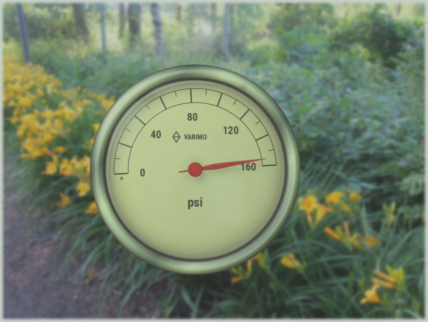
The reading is **155** psi
